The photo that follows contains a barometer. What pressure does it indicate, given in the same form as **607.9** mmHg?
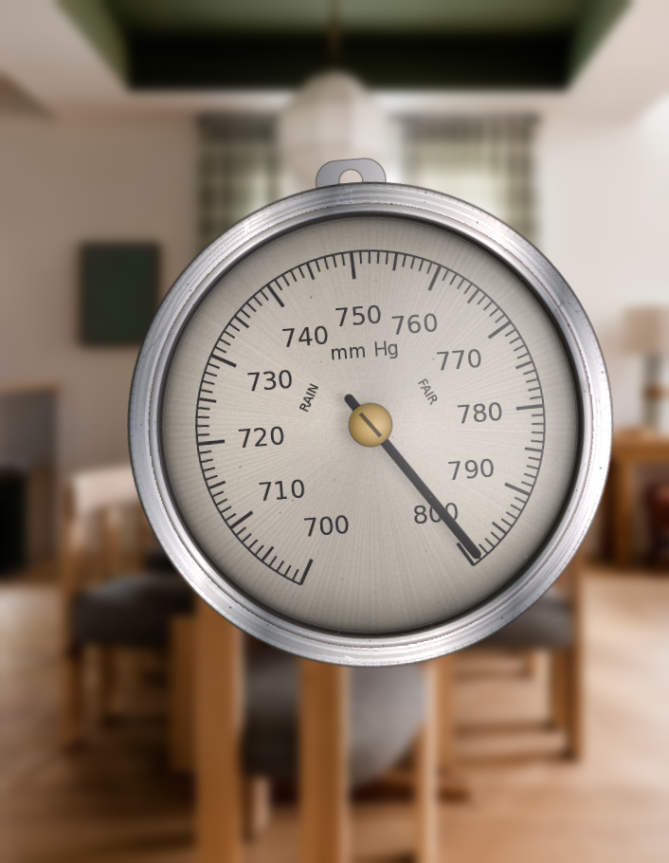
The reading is **799** mmHg
